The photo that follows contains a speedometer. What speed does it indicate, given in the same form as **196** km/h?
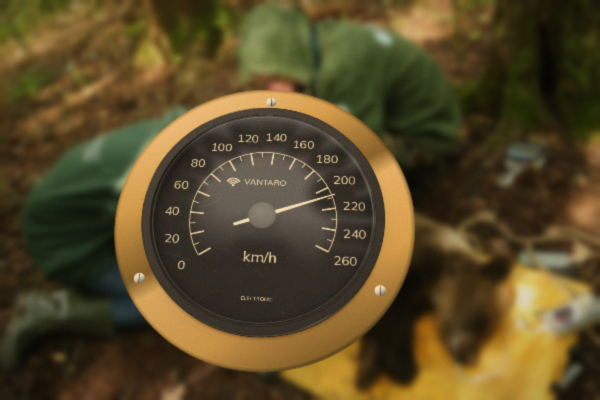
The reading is **210** km/h
